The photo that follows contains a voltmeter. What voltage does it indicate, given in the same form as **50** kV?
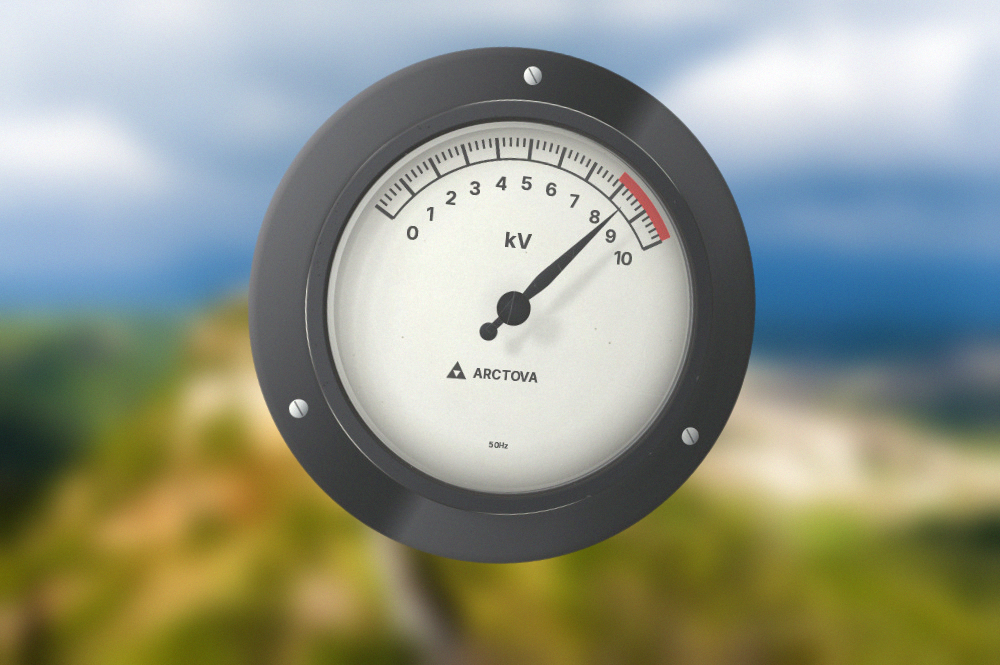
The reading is **8.4** kV
